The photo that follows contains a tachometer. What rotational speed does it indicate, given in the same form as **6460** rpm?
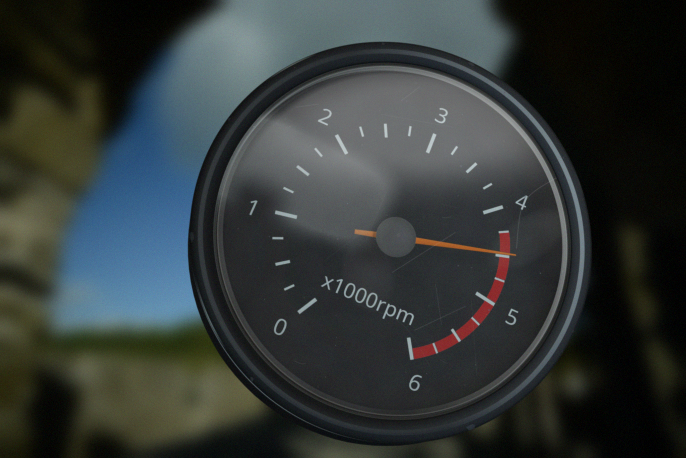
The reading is **4500** rpm
